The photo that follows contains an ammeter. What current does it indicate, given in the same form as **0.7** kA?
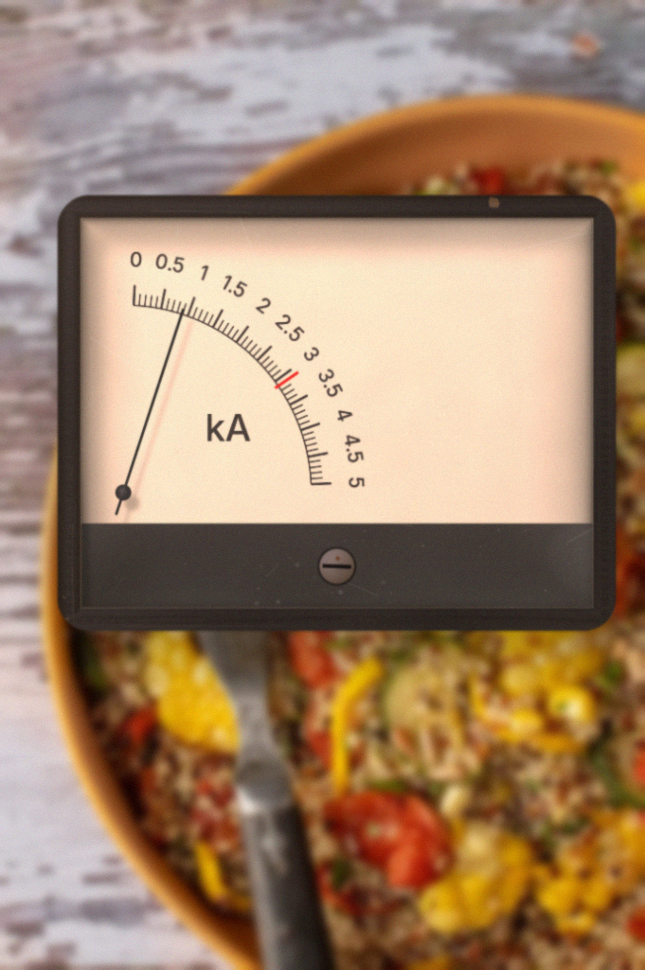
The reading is **0.9** kA
